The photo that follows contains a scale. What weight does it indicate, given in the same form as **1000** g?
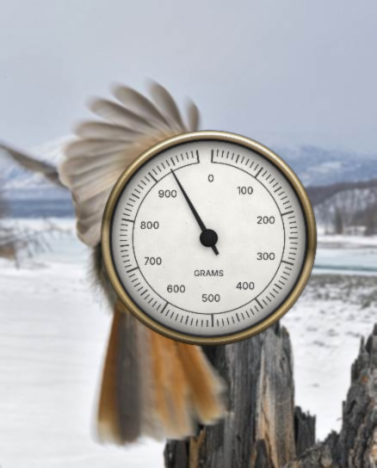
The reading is **940** g
